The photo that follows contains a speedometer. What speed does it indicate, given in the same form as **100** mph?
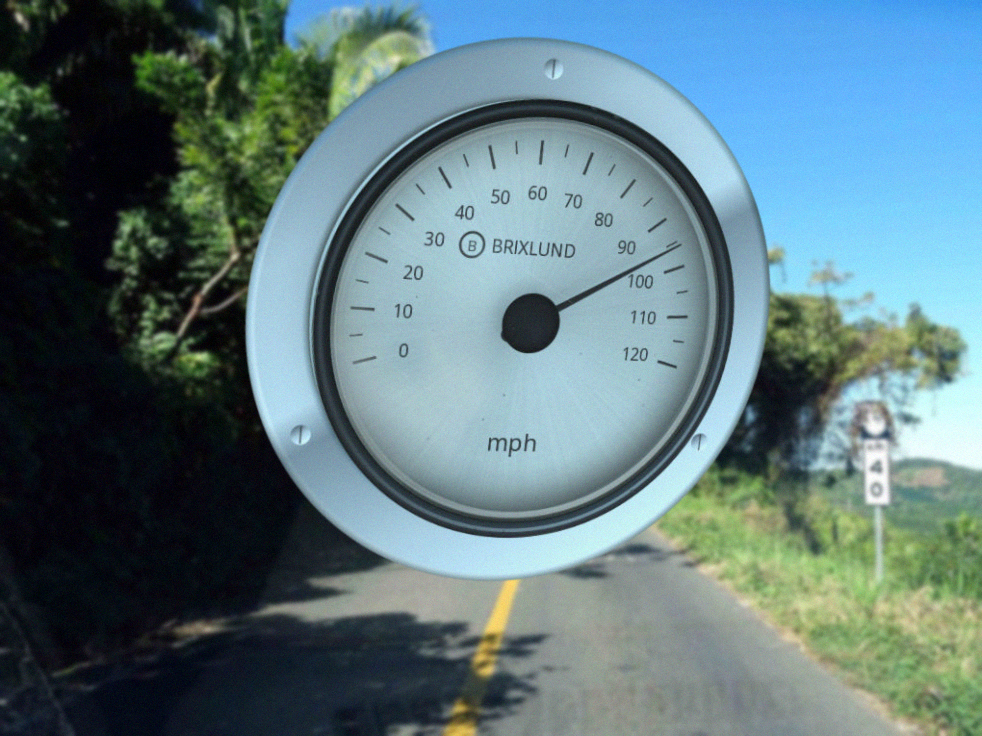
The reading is **95** mph
